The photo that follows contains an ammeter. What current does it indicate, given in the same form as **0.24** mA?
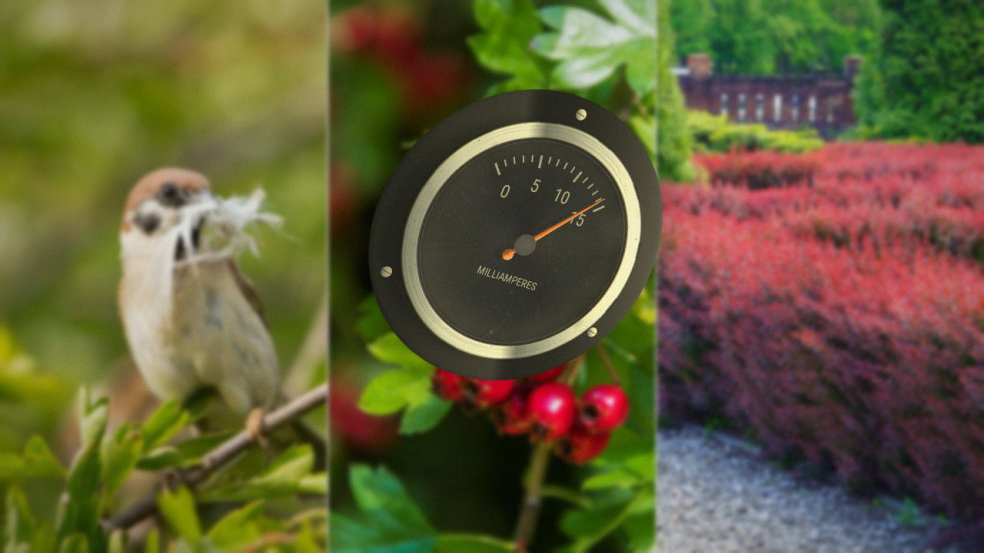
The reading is **14** mA
